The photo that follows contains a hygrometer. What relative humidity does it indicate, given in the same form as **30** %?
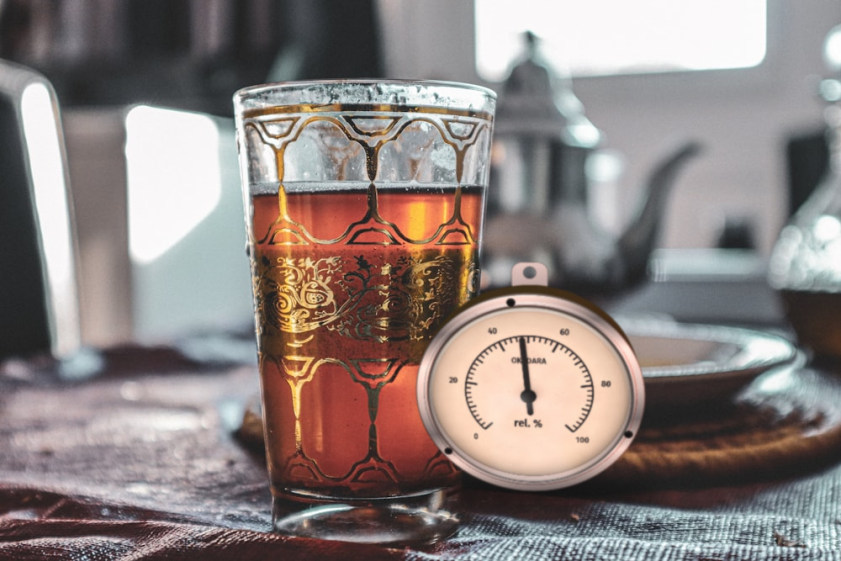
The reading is **48** %
